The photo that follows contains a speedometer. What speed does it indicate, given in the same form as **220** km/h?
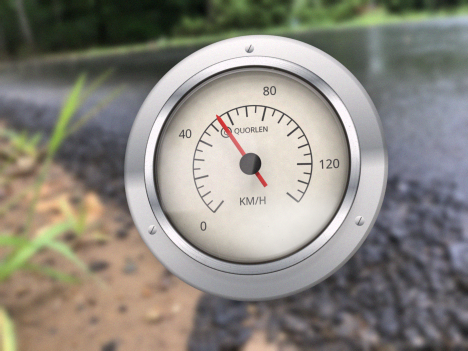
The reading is **55** km/h
